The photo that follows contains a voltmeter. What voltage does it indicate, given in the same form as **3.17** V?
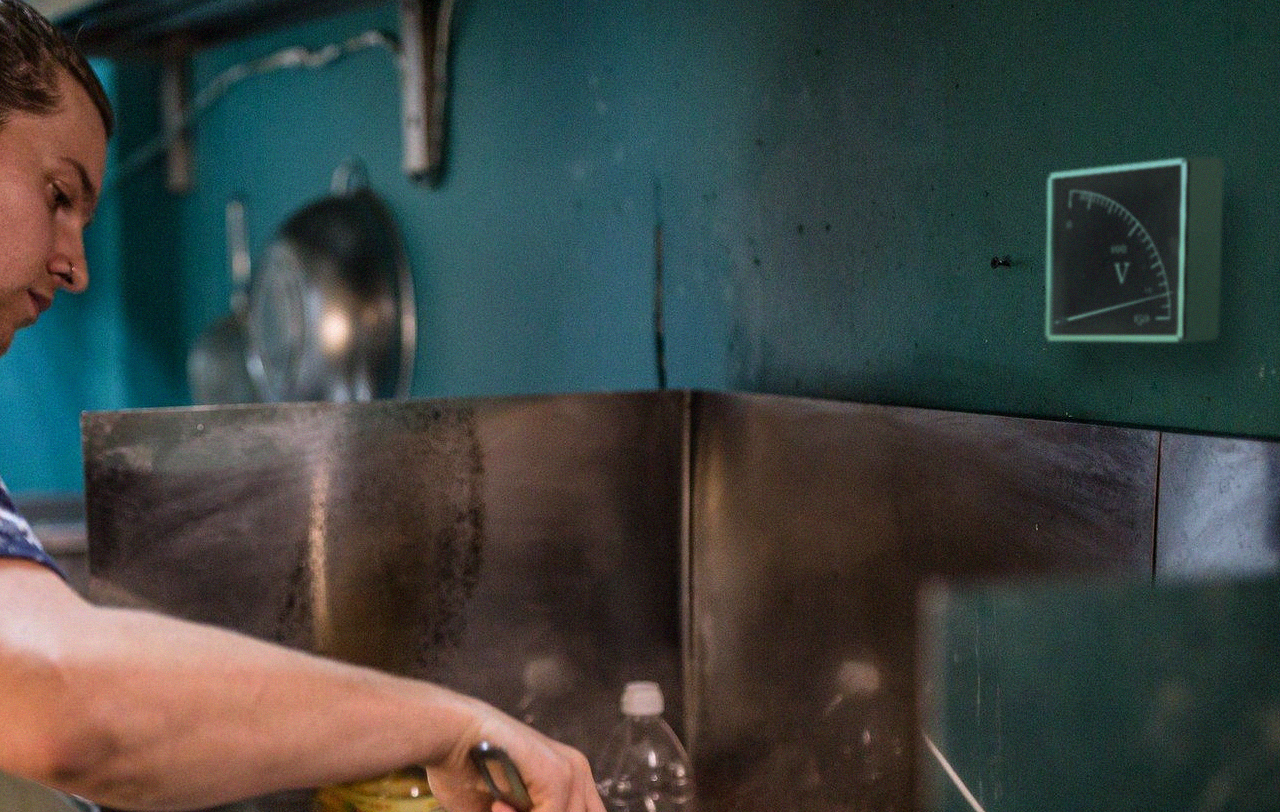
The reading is **140** V
